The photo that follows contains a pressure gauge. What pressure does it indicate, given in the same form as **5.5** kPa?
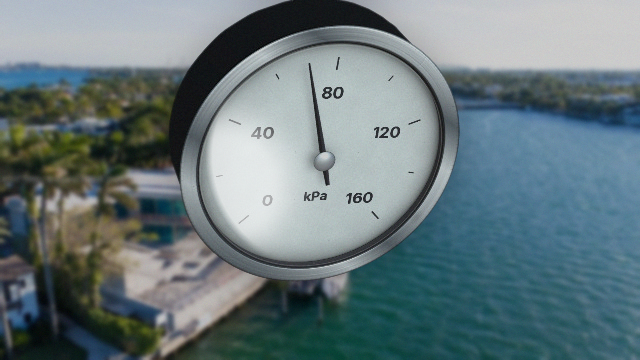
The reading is **70** kPa
